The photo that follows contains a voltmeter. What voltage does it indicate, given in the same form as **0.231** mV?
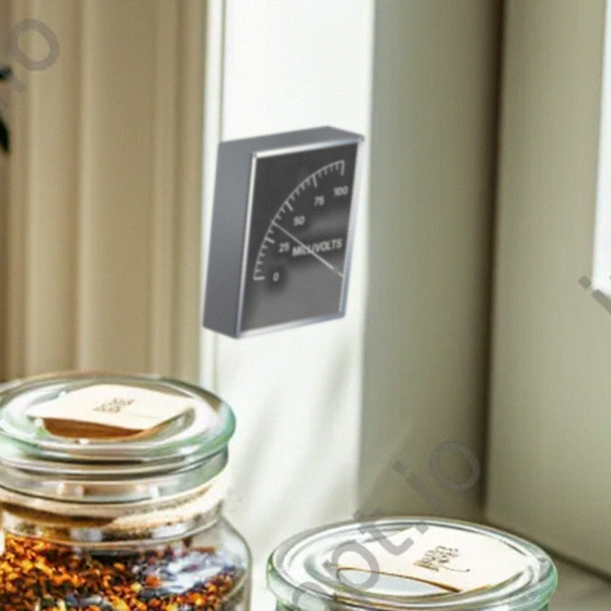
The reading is **35** mV
